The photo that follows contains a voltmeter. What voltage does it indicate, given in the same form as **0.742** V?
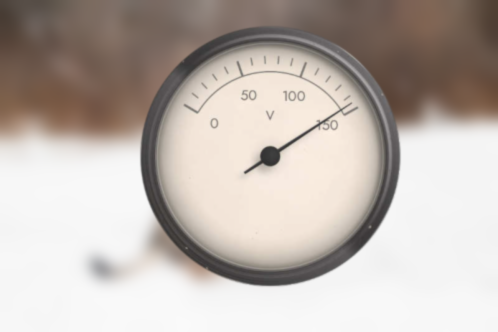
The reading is **145** V
